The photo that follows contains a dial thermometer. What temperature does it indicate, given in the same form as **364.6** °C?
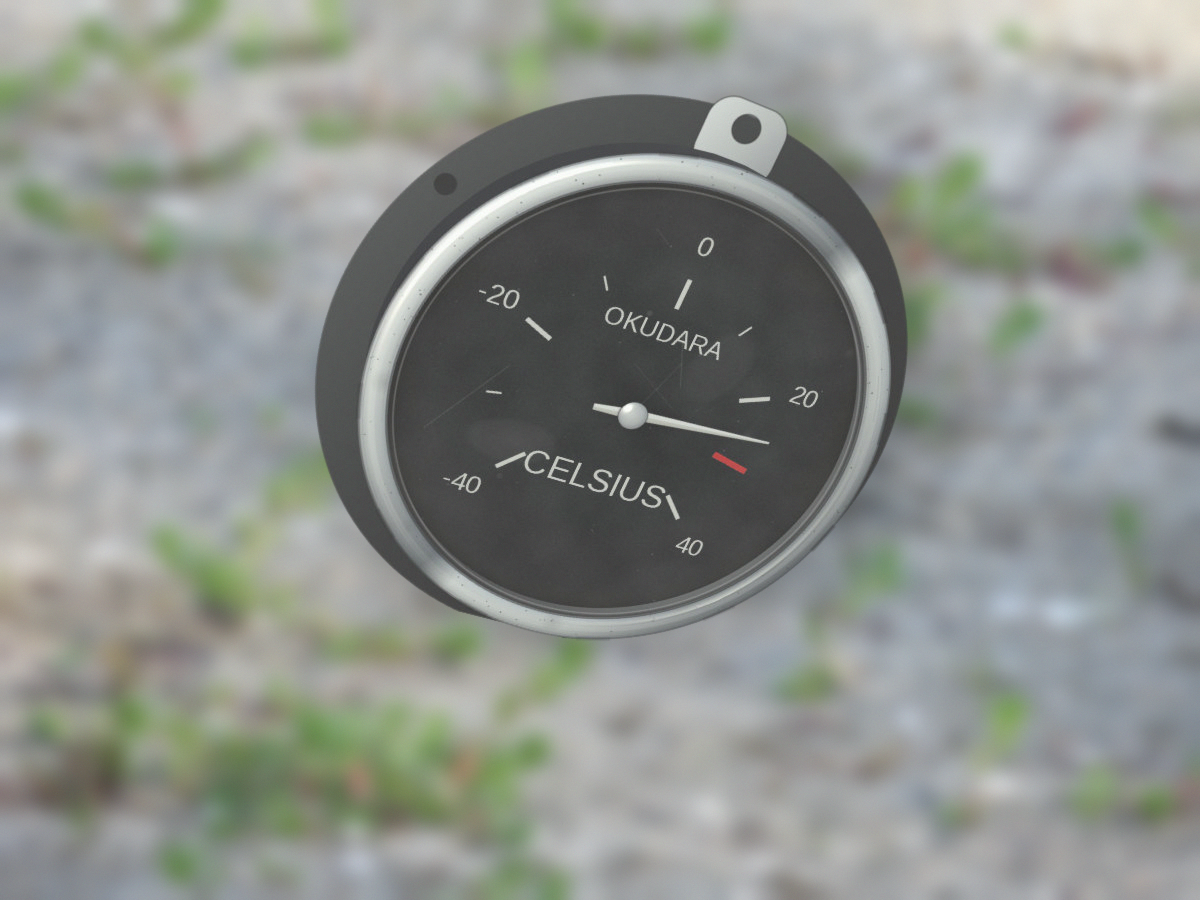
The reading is **25** °C
